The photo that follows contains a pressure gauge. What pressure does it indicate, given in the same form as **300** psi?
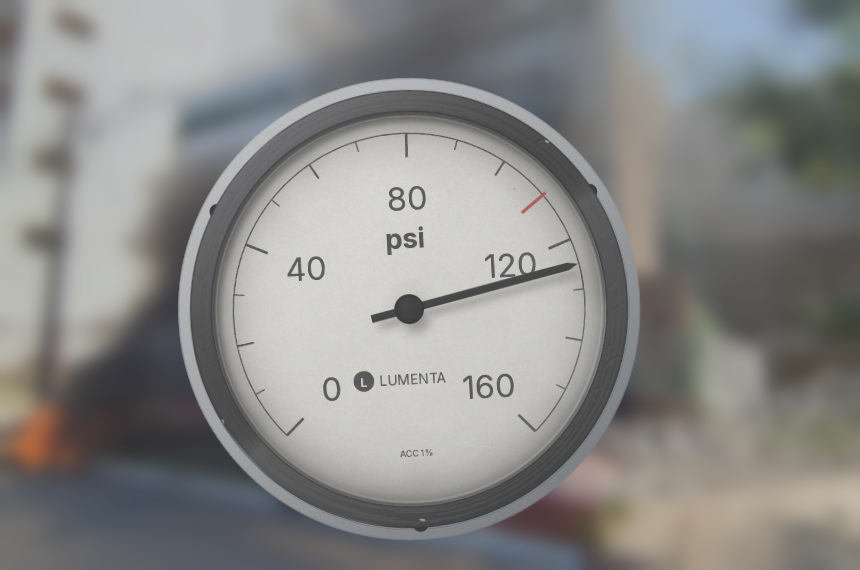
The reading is **125** psi
